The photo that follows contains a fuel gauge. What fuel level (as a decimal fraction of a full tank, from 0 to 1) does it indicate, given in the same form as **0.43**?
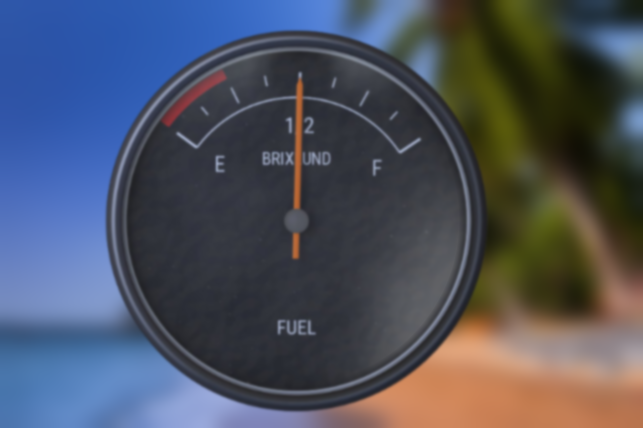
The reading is **0.5**
